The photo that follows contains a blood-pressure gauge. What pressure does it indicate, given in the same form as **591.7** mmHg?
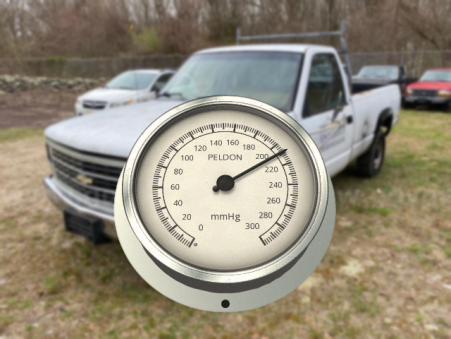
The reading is **210** mmHg
